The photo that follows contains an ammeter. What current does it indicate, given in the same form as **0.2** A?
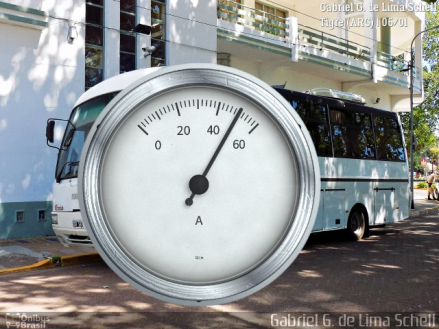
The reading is **50** A
